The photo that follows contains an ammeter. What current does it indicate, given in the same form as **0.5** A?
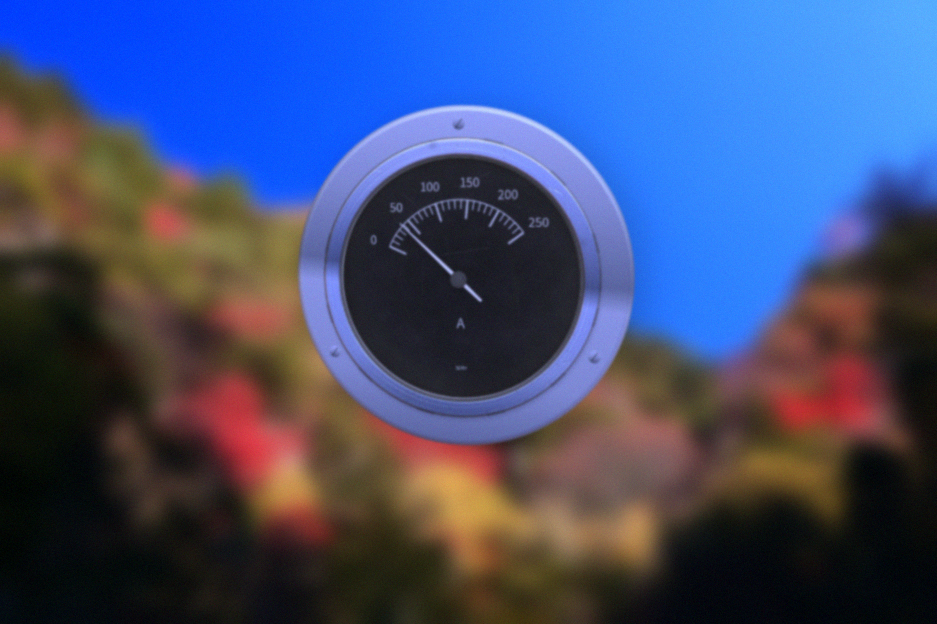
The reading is **40** A
